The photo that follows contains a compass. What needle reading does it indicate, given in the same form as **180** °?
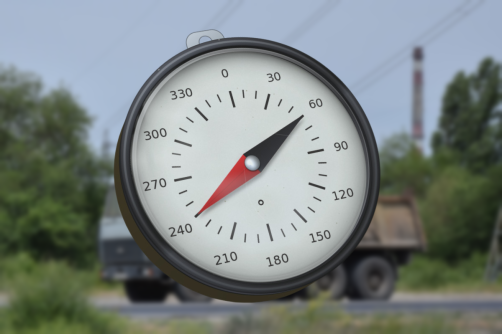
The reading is **240** °
